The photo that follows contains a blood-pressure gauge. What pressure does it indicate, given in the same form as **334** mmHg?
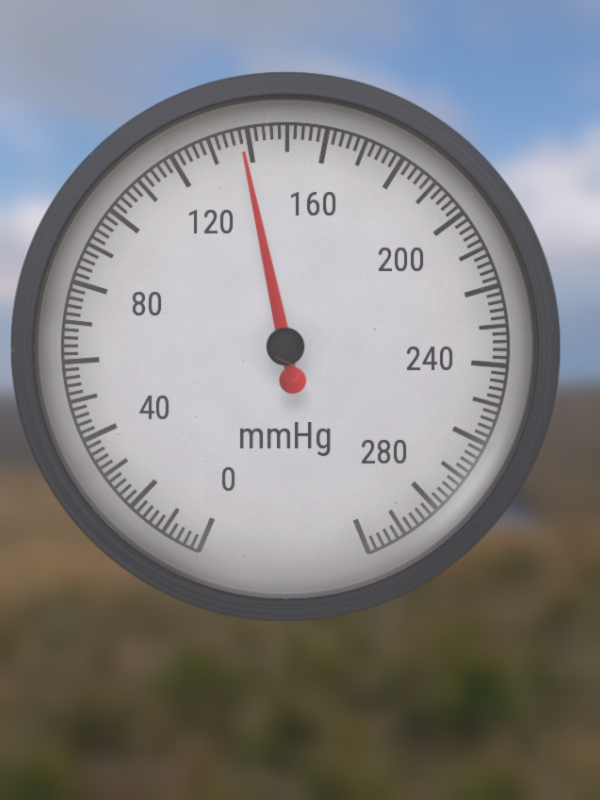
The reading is **138** mmHg
